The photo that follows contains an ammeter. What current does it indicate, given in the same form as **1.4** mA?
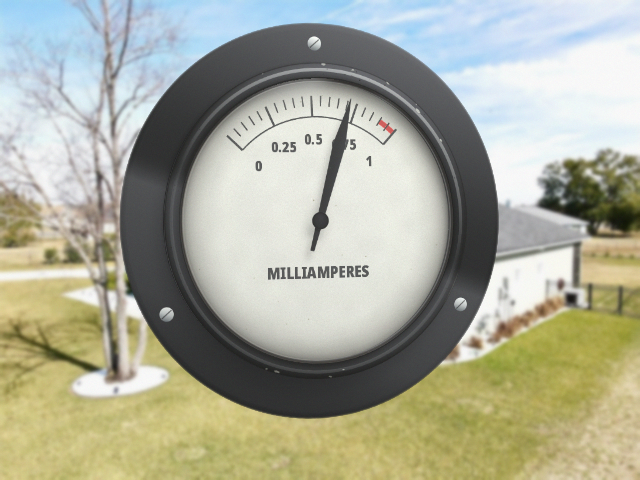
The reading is **0.7** mA
